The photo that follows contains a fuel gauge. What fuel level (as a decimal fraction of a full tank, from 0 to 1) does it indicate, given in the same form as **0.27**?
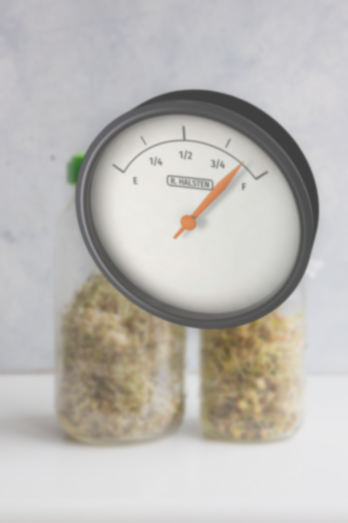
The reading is **0.875**
